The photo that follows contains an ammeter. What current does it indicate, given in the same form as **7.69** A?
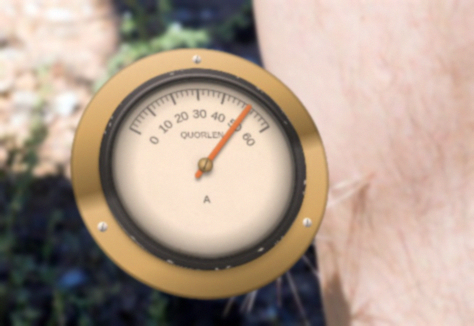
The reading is **50** A
